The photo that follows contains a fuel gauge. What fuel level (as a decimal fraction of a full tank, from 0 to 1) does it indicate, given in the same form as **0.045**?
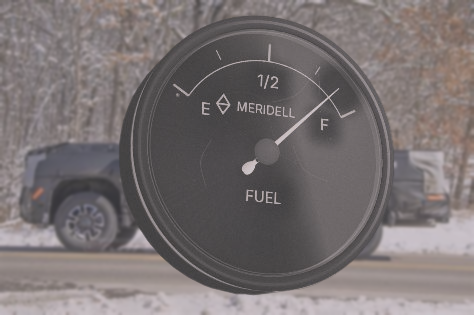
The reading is **0.875**
